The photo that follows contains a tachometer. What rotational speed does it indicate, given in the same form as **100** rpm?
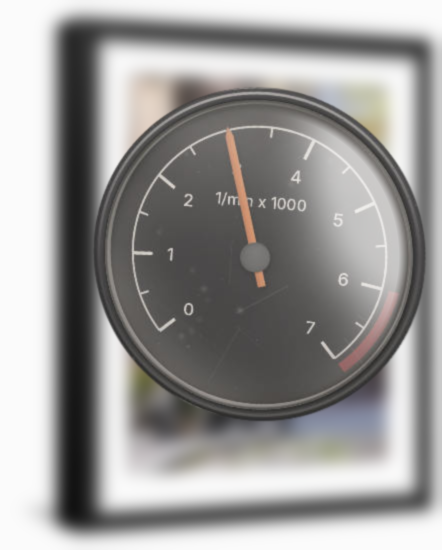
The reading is **3000** rpm
